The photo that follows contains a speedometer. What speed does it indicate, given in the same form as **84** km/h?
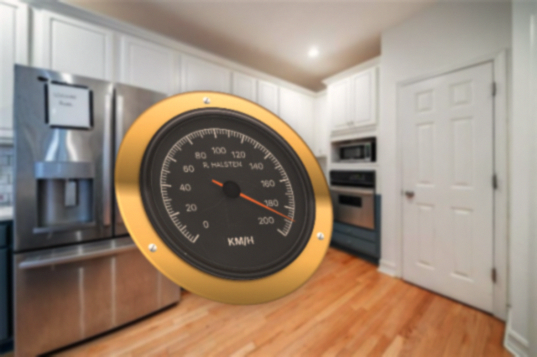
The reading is **190** km/h
